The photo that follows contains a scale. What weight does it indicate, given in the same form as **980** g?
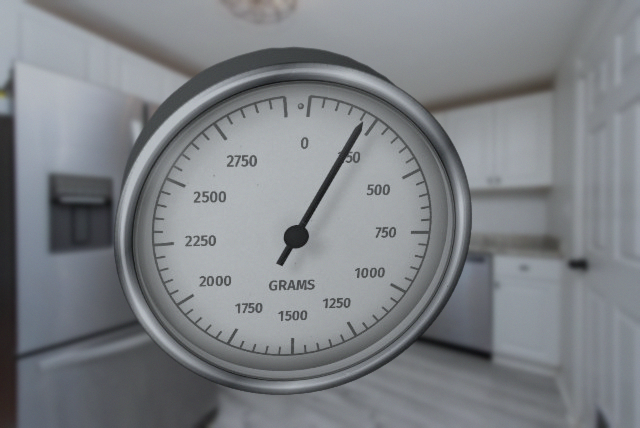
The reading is **200** g
